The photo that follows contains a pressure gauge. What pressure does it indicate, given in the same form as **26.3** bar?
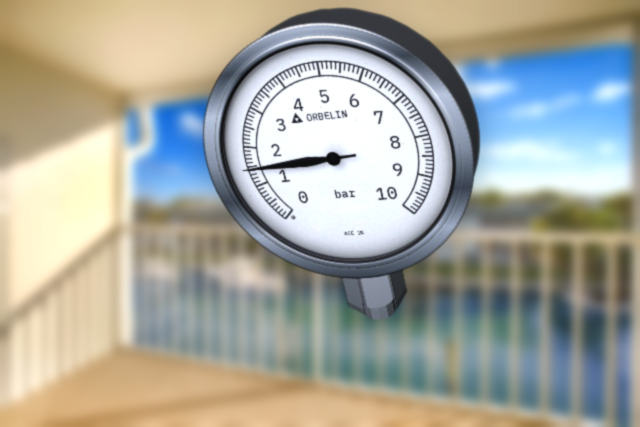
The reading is **1.5** bar
